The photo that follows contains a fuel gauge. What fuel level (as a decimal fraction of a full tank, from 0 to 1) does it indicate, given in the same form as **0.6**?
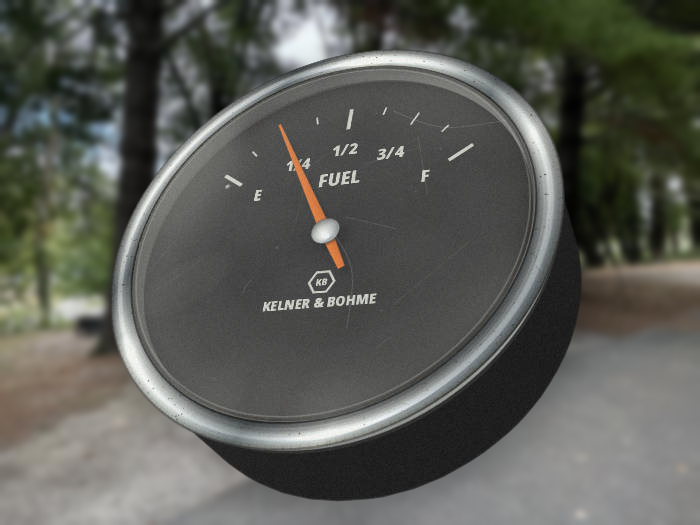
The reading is **0.25**
